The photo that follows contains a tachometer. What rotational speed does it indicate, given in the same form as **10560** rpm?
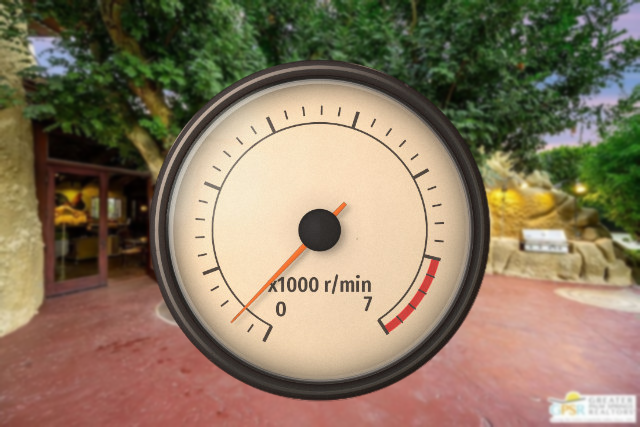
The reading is **400** rpm
